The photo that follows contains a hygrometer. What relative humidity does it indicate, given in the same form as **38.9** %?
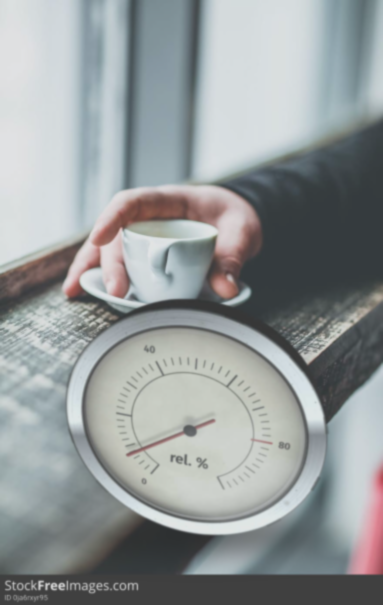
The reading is **8** %
